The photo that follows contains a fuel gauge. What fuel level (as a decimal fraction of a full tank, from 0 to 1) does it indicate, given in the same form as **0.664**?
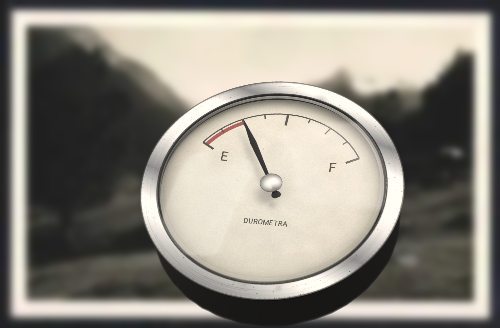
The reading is **0.25**
